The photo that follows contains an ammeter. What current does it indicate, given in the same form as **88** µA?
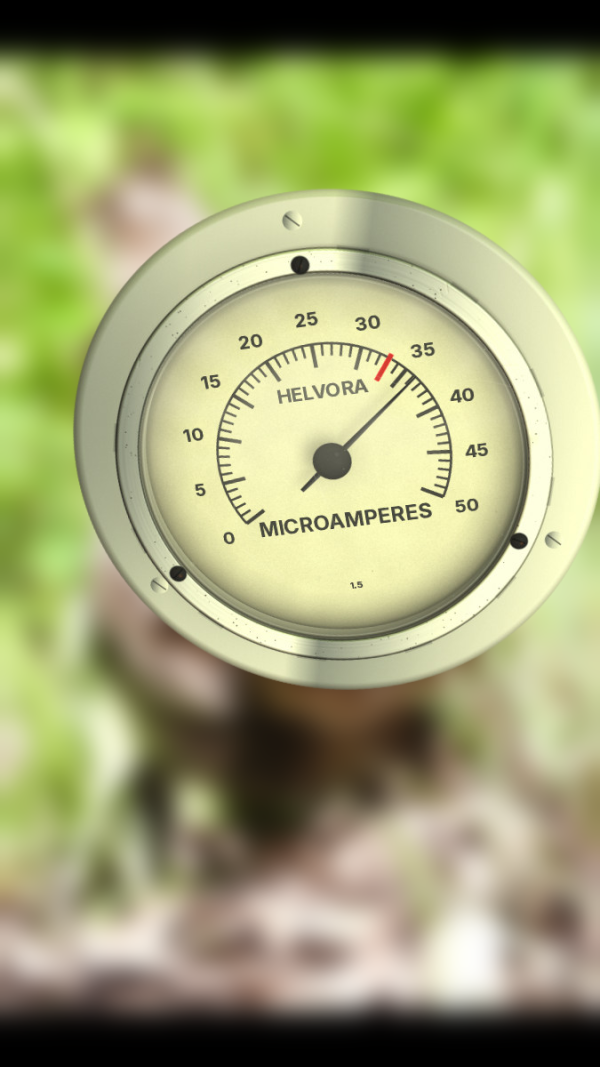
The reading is **36** µA
